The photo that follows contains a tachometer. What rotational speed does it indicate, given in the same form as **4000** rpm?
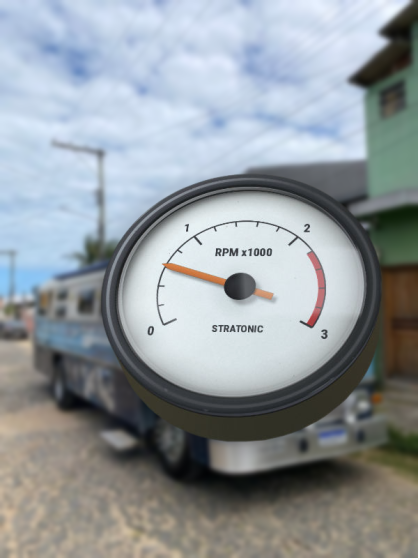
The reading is **600** rpm
